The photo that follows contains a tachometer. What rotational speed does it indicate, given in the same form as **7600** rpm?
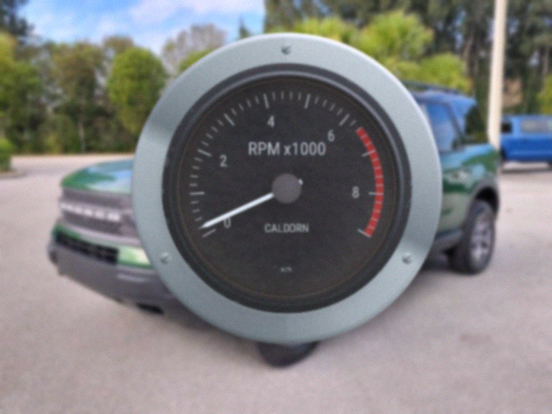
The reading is **200** rpm
